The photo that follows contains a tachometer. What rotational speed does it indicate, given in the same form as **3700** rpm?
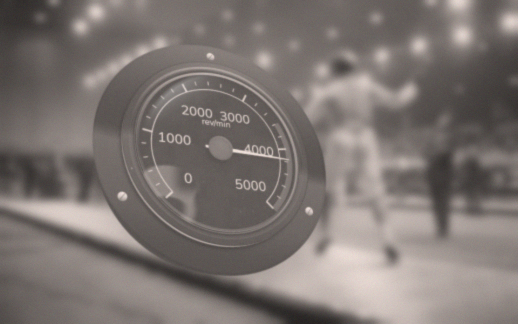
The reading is **4200** rpm
